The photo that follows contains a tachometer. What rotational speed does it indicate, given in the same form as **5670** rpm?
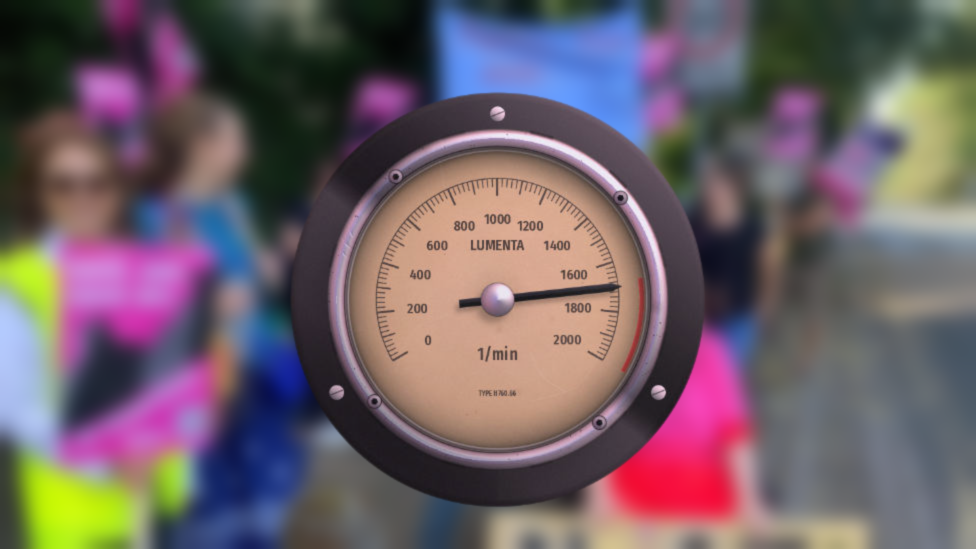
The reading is **1700** rpm
